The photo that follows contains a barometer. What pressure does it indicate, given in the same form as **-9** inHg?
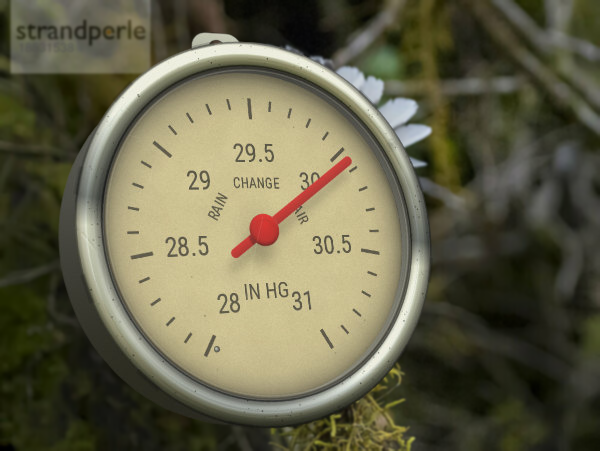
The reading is **30.05** inHg
